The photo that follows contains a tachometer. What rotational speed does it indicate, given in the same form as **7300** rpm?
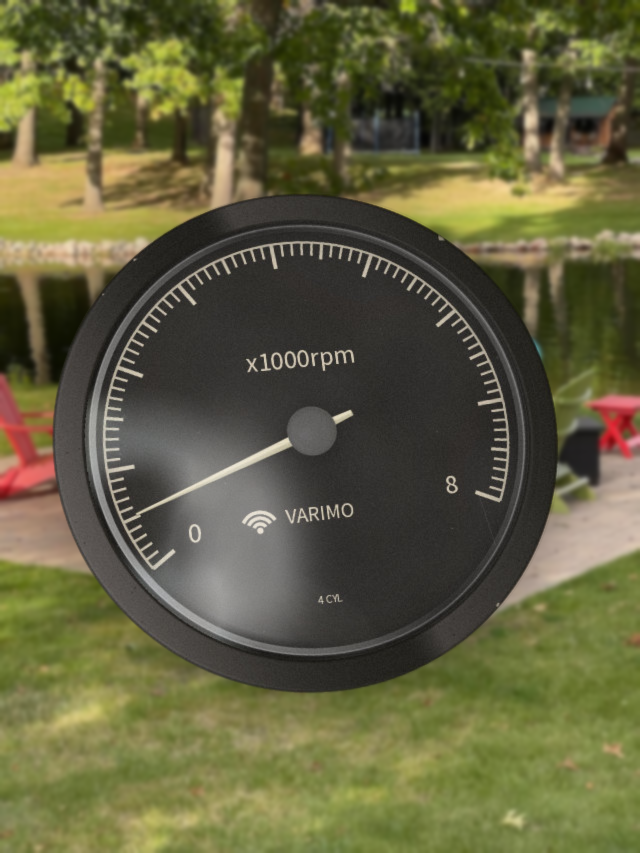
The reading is **500** rpm
